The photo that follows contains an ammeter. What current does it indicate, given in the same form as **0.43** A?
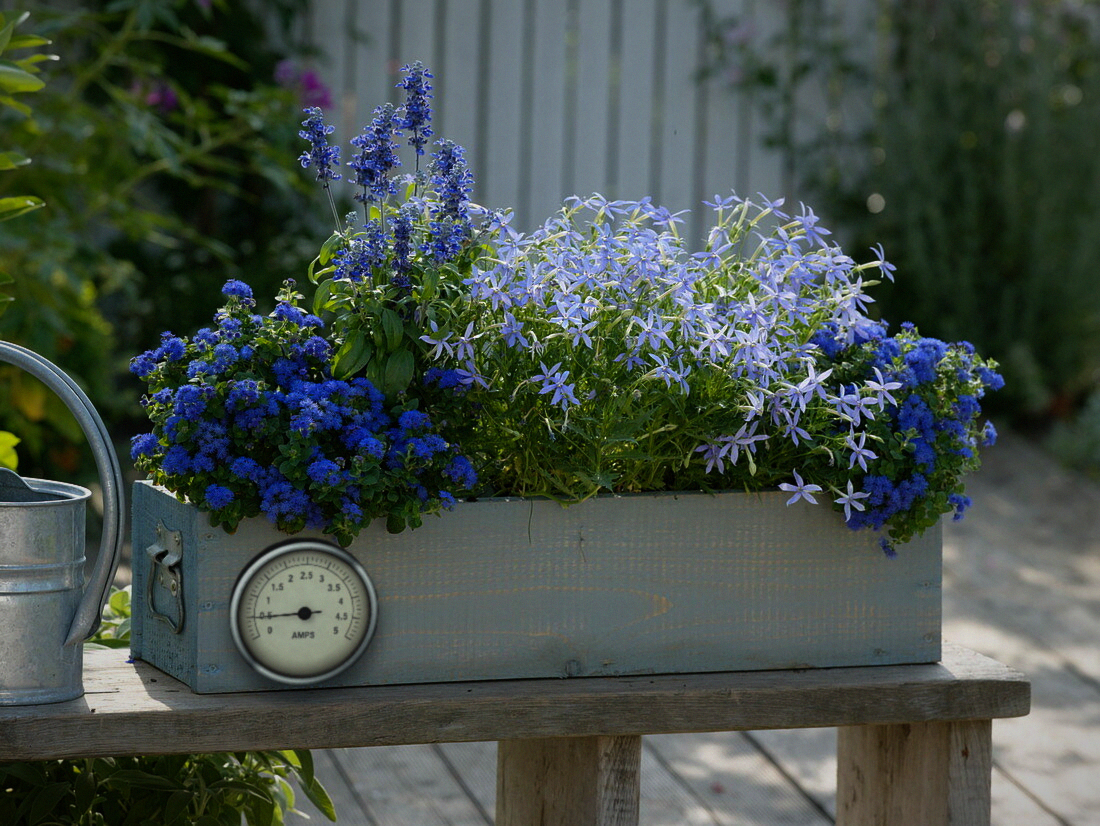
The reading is **0.5** A
